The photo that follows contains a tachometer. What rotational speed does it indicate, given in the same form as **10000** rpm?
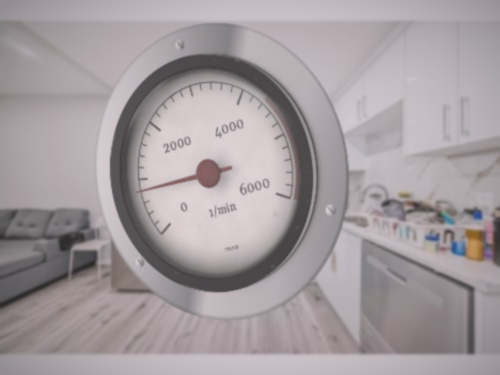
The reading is **800** rpm
